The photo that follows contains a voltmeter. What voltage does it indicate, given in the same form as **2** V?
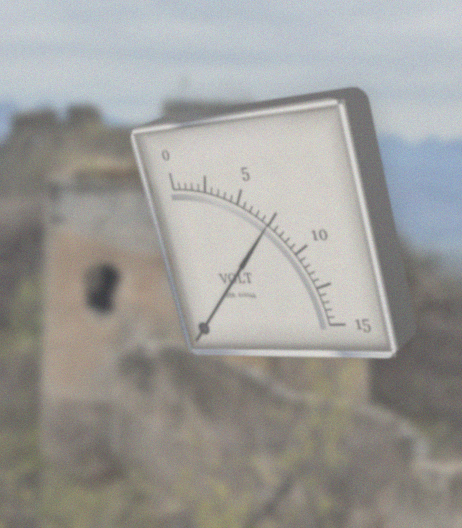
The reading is **7.5** V
